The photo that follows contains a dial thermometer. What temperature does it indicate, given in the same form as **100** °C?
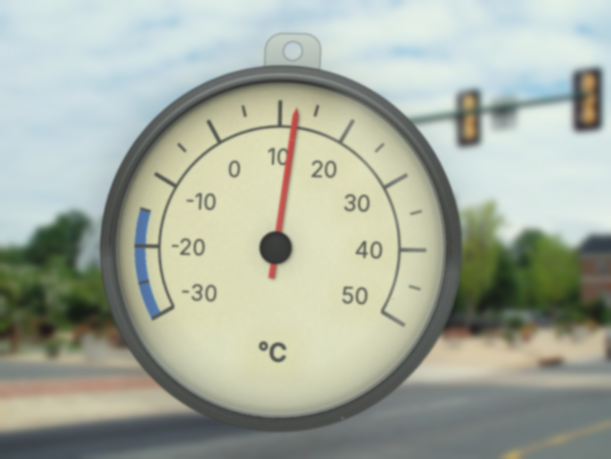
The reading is **12.5** °C
